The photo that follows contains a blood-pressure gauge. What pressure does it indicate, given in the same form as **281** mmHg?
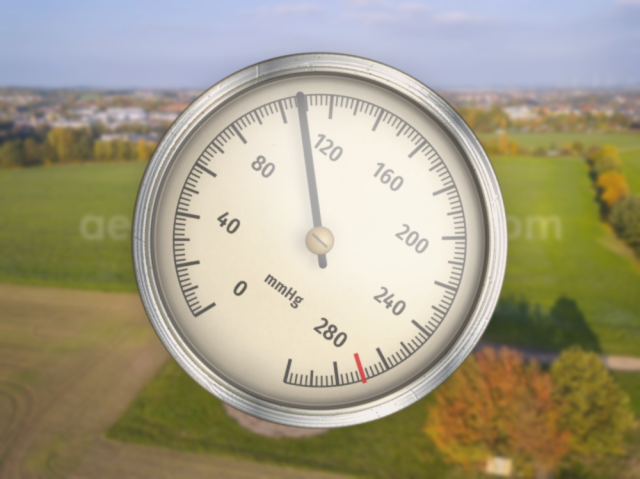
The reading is **108** mmHg
